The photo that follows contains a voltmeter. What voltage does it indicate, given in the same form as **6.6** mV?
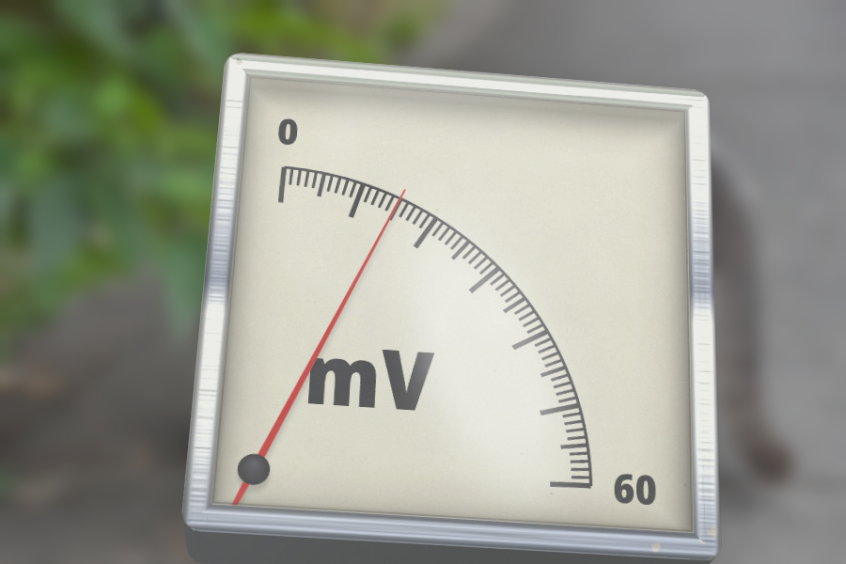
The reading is **15** mV
